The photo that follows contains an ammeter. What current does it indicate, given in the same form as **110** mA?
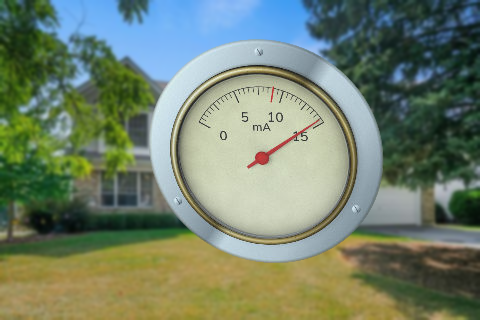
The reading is **14.5** mA
